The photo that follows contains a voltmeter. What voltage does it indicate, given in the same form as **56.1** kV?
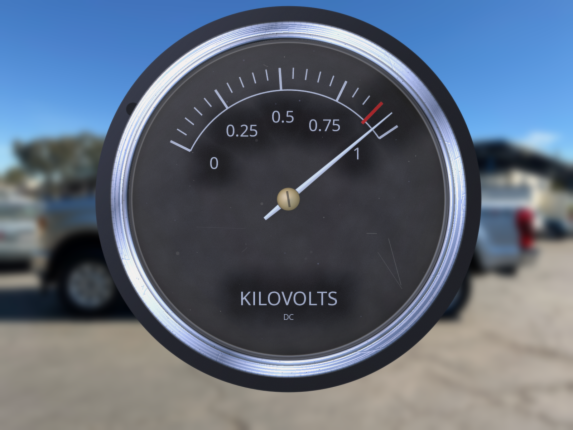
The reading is **0.95** kV
